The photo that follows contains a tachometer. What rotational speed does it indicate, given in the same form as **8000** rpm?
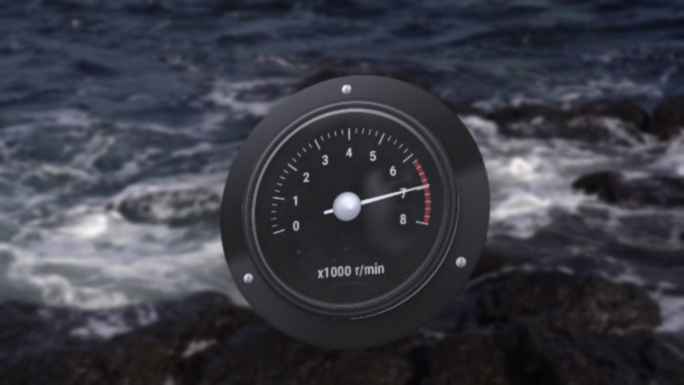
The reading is **7000** rpm
